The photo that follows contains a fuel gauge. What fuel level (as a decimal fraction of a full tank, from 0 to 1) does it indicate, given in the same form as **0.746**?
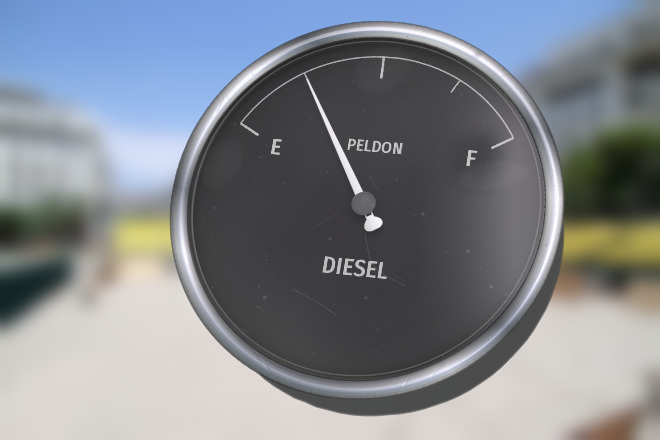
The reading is **0.25**
